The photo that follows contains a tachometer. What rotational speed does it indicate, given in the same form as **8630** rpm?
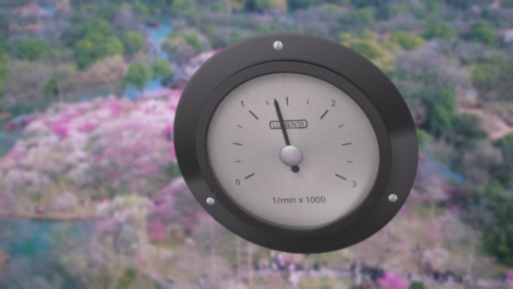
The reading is **1375** rpm
